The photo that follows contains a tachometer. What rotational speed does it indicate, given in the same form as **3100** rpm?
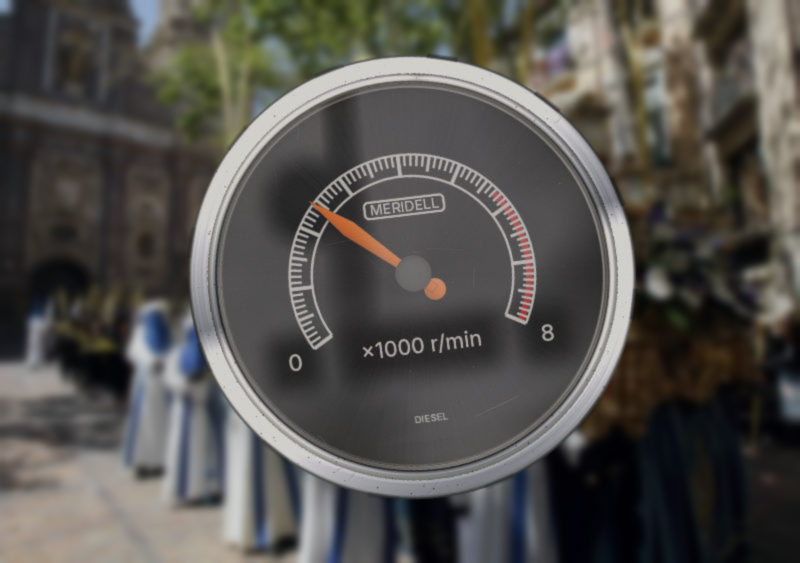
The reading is **2400** rpm
